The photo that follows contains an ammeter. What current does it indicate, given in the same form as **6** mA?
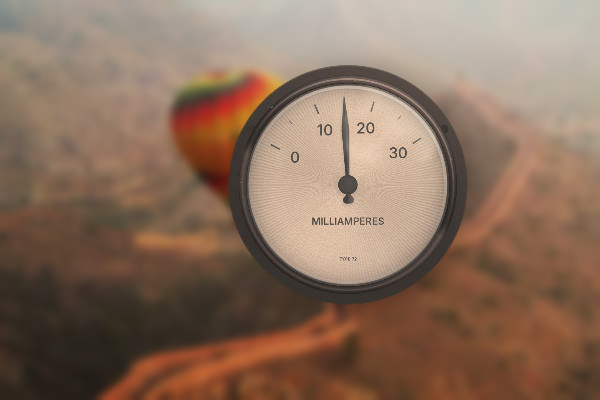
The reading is **15** mA
